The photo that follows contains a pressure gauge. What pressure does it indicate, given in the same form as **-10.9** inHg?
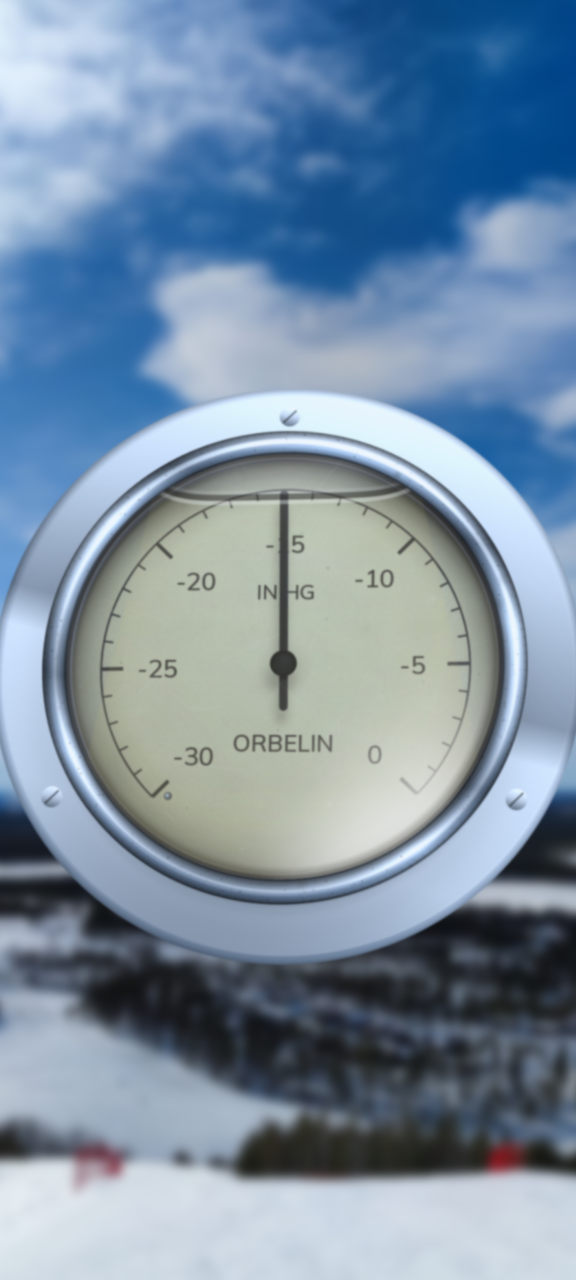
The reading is **-15** inHg
